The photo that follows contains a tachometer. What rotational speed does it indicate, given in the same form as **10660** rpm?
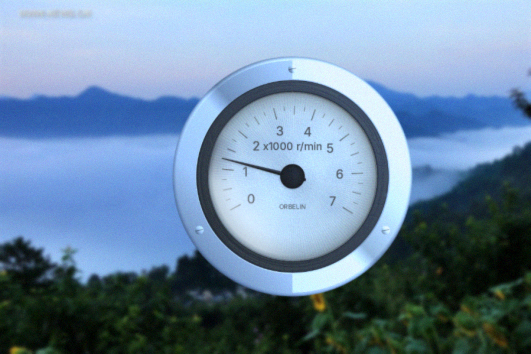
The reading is **1250** rpm
